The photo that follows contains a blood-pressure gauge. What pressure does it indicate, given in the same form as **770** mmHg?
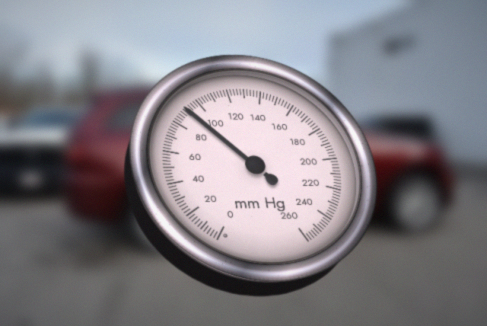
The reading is **90** mmHg
